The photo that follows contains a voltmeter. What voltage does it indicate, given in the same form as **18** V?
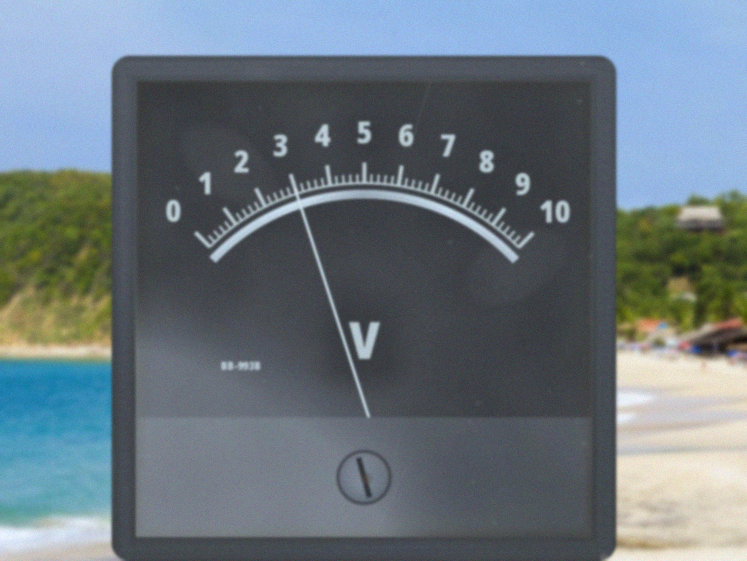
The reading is **3** V
